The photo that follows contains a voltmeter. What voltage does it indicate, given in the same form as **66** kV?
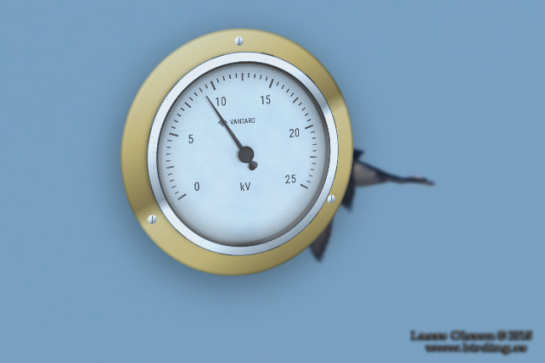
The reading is **9** kV
